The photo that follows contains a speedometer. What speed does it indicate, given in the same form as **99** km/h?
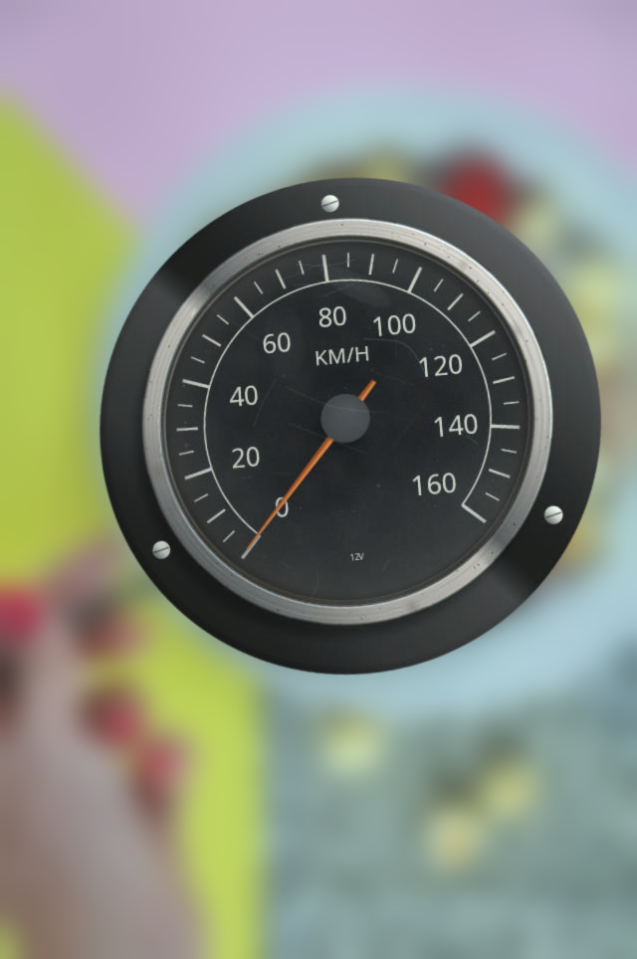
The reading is **0** km/h
